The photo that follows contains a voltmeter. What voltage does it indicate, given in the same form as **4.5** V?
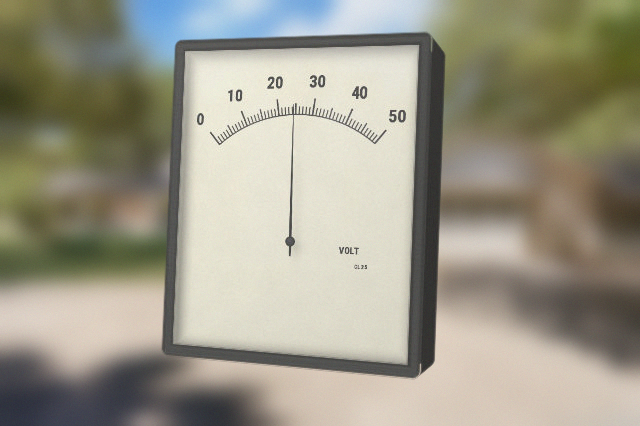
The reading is **25** V
